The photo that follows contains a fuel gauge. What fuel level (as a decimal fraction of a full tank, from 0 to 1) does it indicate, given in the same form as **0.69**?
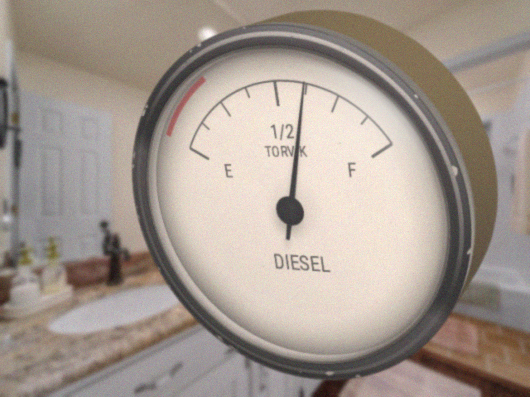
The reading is **0.625**
